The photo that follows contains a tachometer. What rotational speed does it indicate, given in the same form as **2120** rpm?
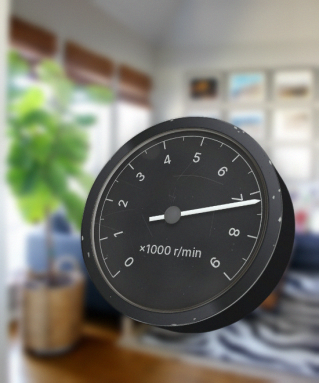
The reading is **7250** rpm
